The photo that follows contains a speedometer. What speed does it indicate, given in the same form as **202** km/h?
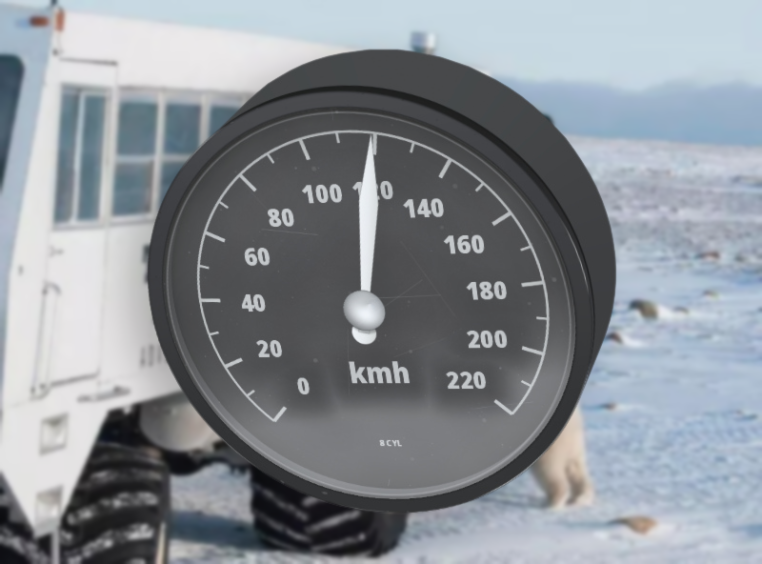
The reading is **120** km/h
